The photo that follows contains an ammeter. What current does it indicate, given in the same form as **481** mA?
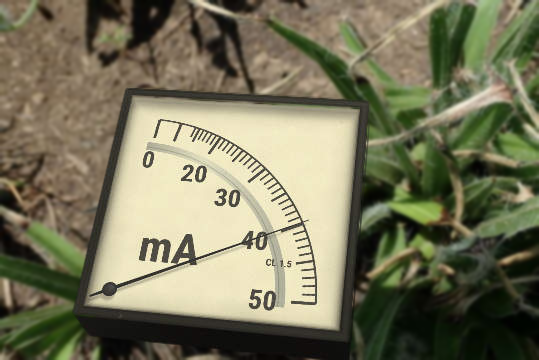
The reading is **40** mA
